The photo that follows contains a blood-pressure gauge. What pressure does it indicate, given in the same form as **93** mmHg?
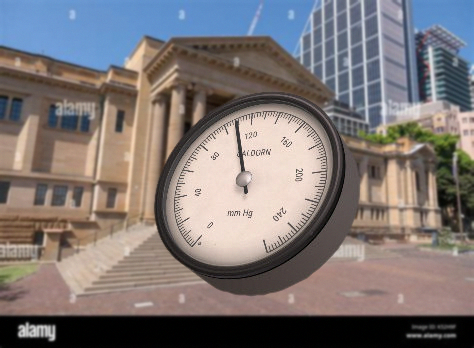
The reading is **110** mmHg
